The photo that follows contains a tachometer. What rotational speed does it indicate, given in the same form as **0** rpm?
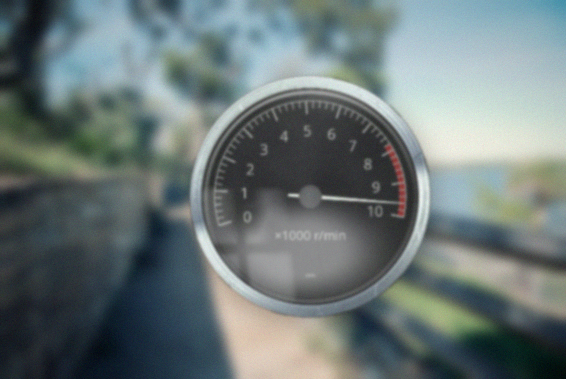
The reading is **9600** rpm
